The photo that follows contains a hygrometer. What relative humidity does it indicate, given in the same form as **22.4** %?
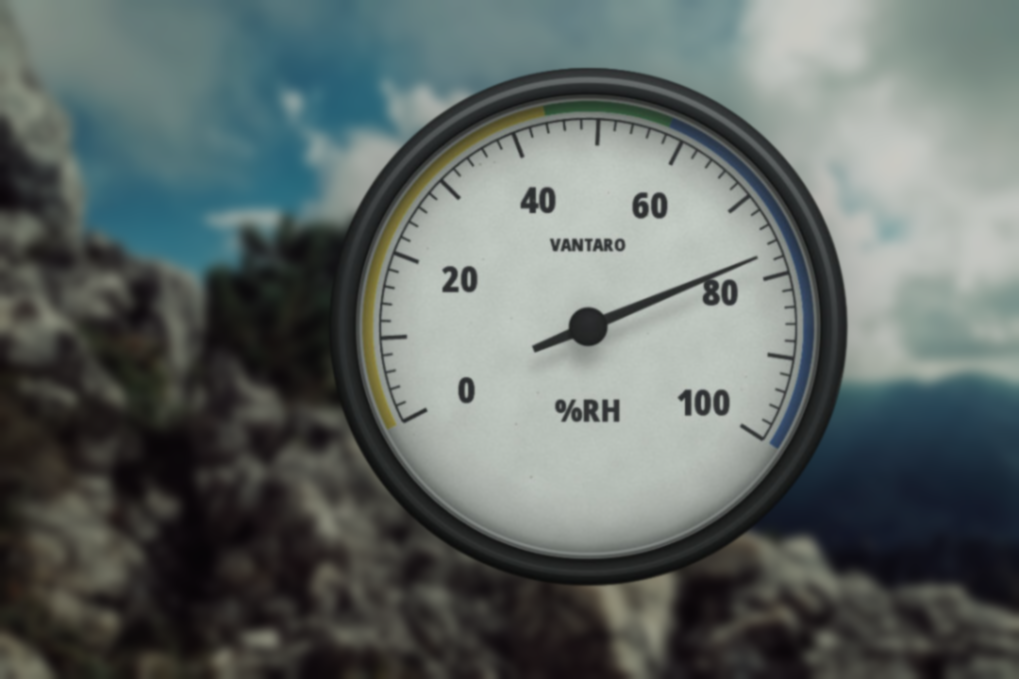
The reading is **77** %
